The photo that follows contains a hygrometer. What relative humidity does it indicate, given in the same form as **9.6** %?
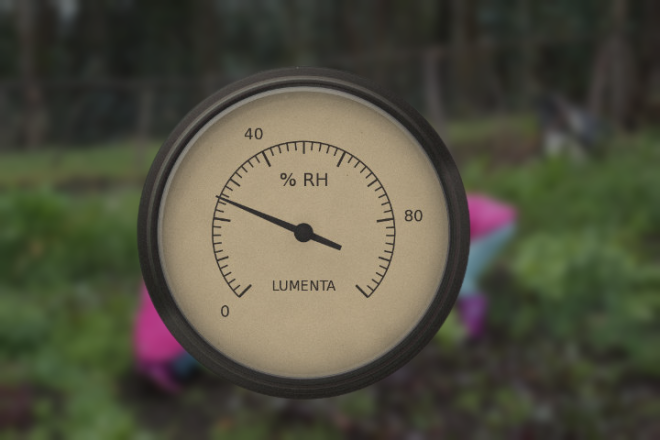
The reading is **25** %
